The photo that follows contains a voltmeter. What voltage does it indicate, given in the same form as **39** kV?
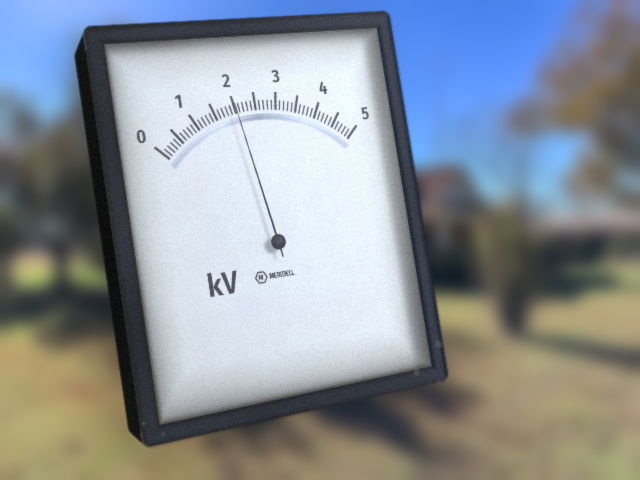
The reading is **2** kV
